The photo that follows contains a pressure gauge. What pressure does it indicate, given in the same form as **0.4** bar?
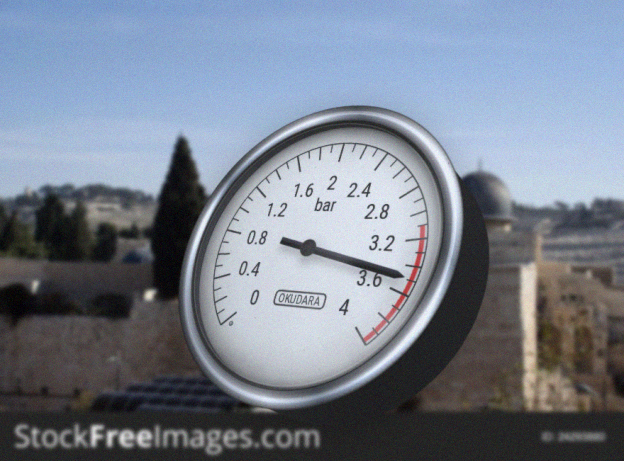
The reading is **3.5** bar
